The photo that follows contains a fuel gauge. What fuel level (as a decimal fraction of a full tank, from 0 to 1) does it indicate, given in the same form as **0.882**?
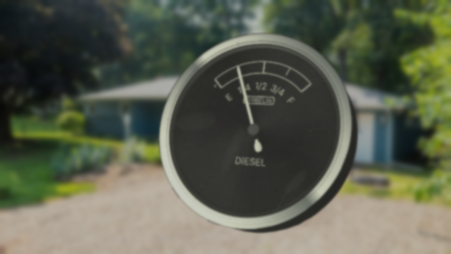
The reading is **0.25**
